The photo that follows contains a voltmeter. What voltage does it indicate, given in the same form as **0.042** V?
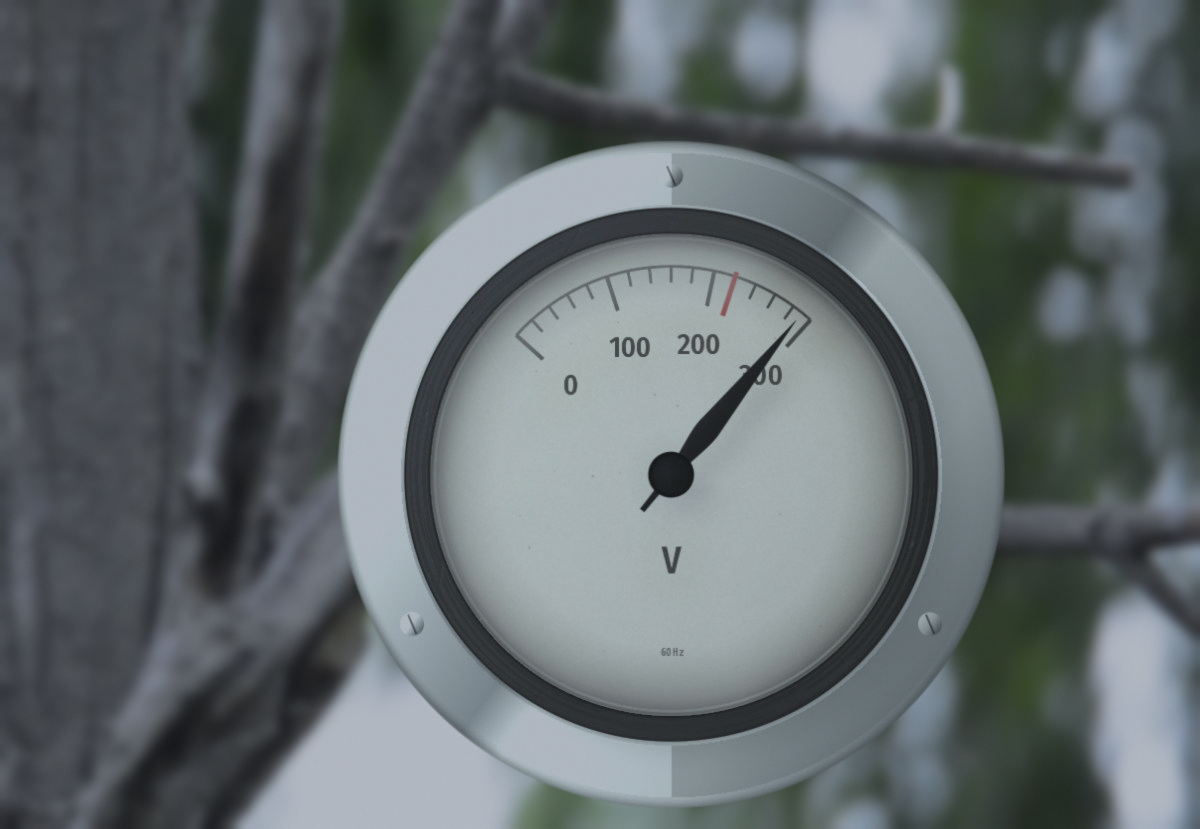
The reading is **290** V
